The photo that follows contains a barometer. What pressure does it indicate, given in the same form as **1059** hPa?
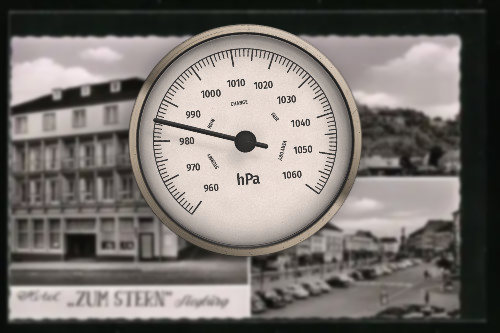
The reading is **985** hPa
